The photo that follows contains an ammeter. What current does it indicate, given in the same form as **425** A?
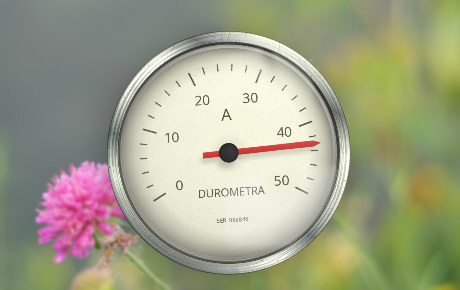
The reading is **43** A
